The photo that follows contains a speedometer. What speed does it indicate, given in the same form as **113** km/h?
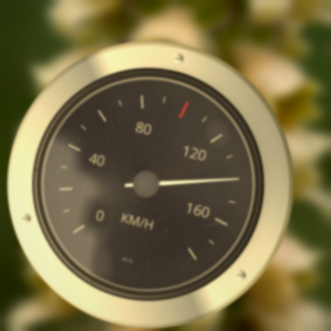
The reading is **140** km/h
